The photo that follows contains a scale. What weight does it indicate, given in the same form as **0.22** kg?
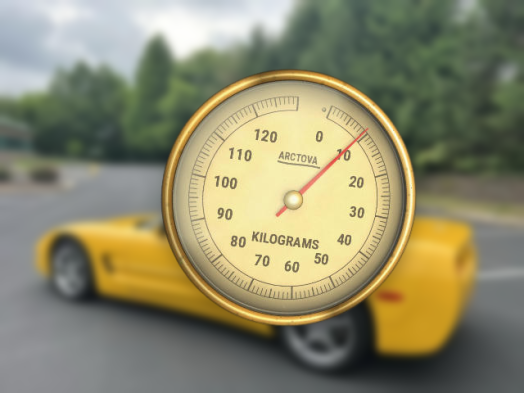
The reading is **9** kg
